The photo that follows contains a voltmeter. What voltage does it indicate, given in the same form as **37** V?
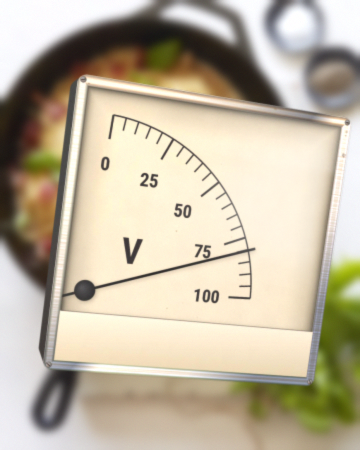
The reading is **80** V
